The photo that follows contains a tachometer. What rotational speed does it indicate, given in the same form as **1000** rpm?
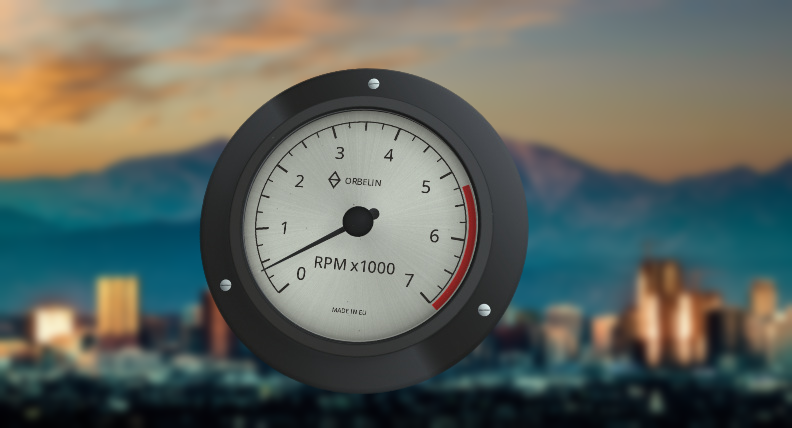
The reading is **375** rpm
